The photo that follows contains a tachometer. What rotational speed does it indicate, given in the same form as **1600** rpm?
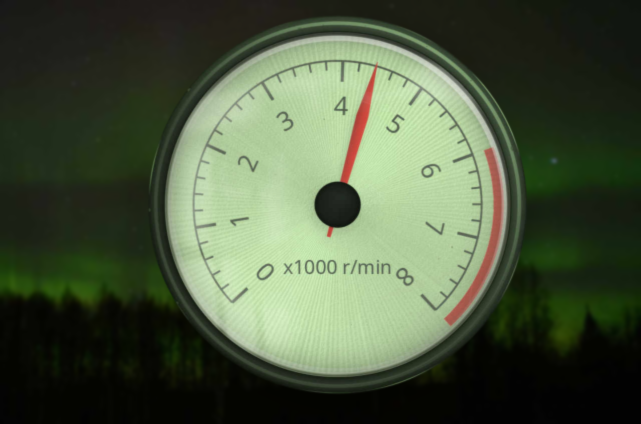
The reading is **4400** rpm
